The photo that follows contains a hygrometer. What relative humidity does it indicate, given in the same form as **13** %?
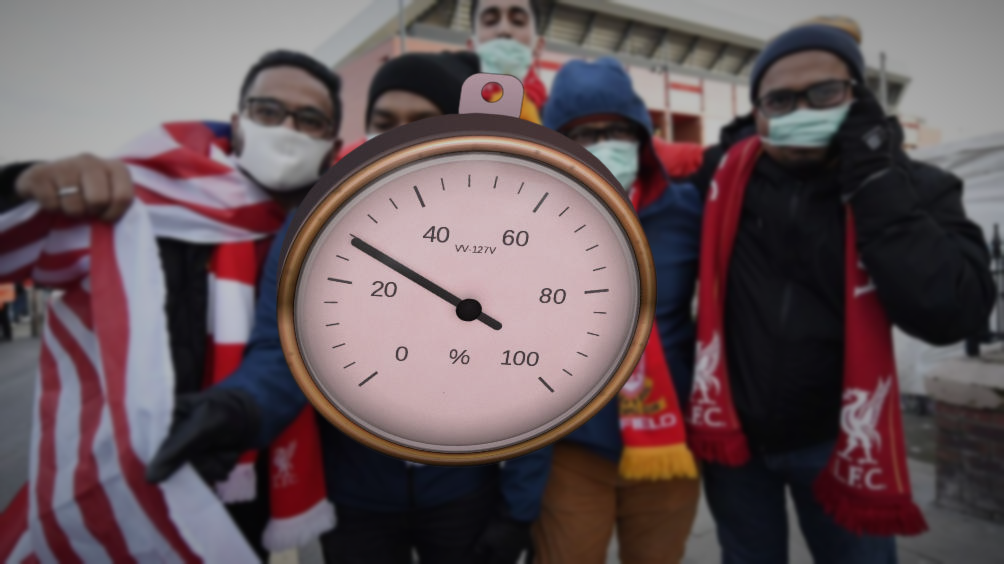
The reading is **28** %
